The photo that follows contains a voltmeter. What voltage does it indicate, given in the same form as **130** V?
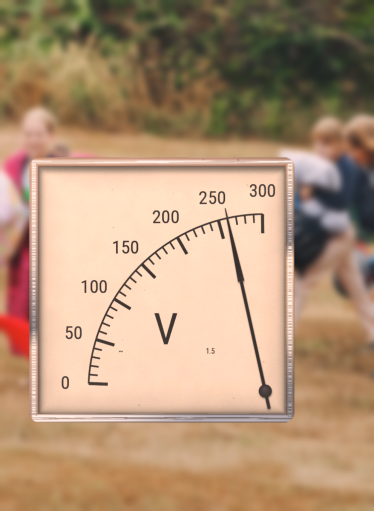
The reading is **260** V
